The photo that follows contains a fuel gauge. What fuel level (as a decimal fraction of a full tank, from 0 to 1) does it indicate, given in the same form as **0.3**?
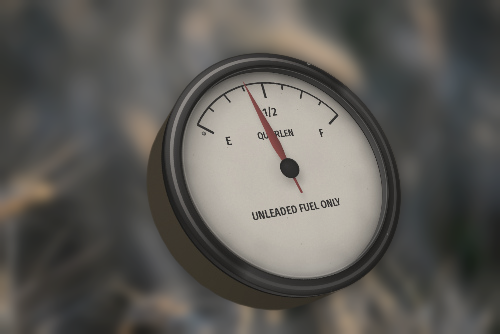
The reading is **0.375**
